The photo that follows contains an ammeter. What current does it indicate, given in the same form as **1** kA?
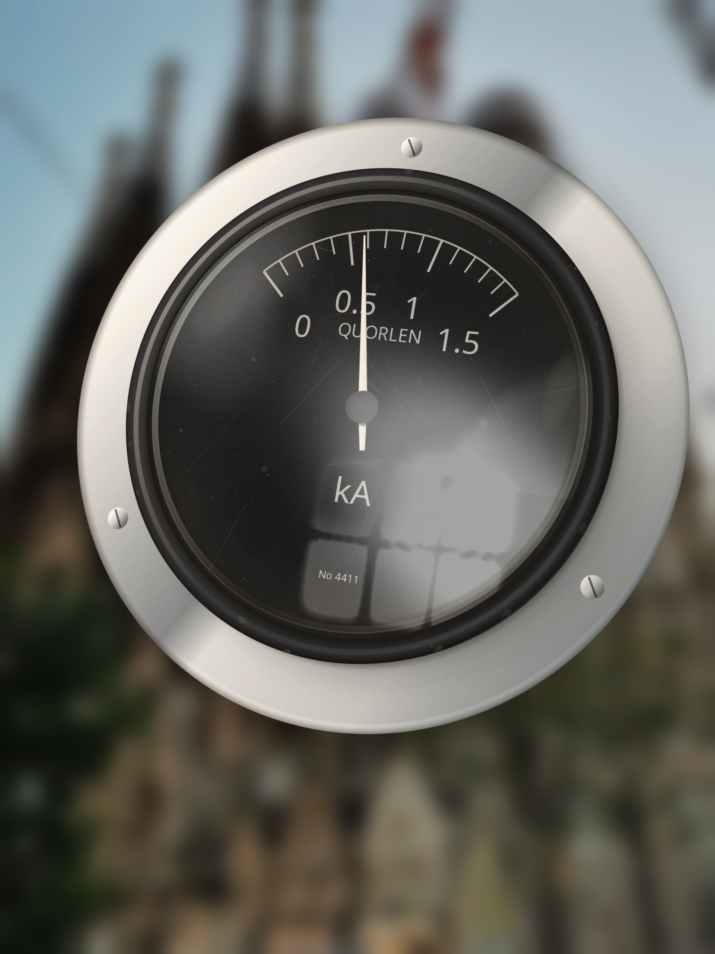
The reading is **0.6** kA
